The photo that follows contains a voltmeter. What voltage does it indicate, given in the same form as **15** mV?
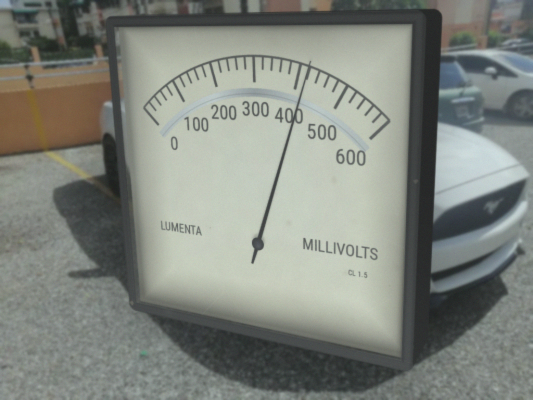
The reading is **420** mV
